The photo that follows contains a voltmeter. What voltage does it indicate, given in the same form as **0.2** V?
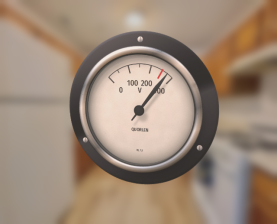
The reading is **275** V
